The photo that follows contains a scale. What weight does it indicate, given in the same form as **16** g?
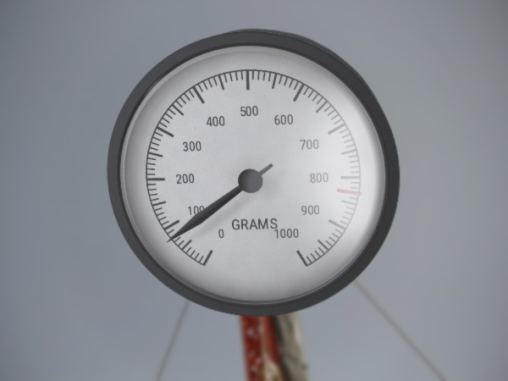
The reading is **80** g
